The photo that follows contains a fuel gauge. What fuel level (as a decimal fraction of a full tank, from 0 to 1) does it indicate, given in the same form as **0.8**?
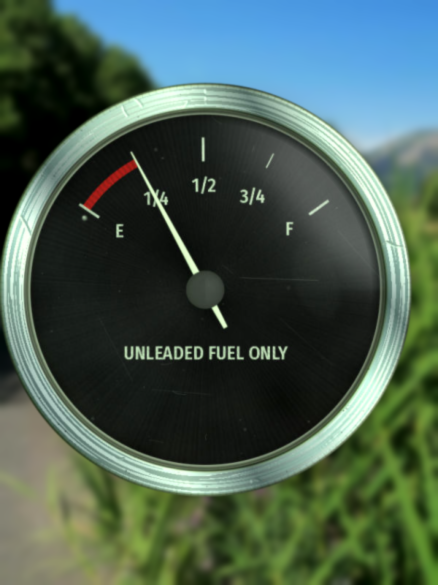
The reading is **0.25**
